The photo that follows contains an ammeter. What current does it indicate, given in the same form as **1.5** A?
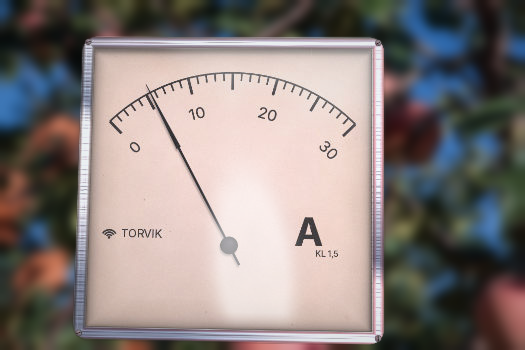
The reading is **5.5** A
